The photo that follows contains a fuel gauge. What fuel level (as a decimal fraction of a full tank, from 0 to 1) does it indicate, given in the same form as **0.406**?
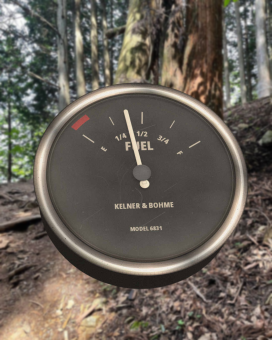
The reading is **0.375**
